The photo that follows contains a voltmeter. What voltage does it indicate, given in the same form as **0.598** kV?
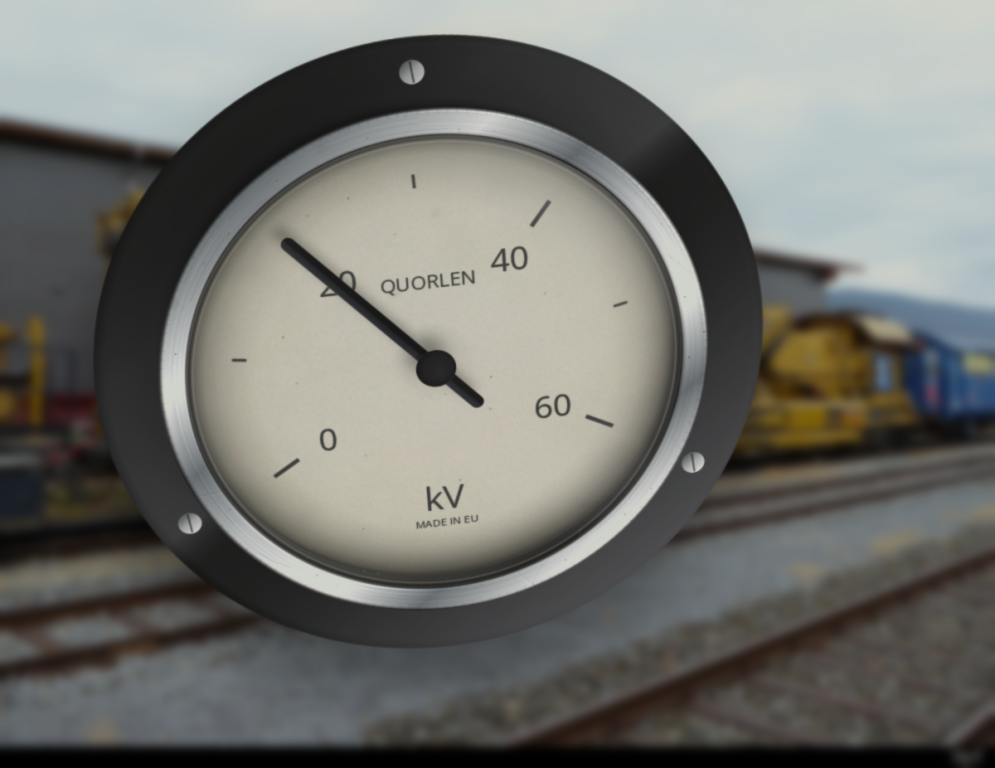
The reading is **20** kV
